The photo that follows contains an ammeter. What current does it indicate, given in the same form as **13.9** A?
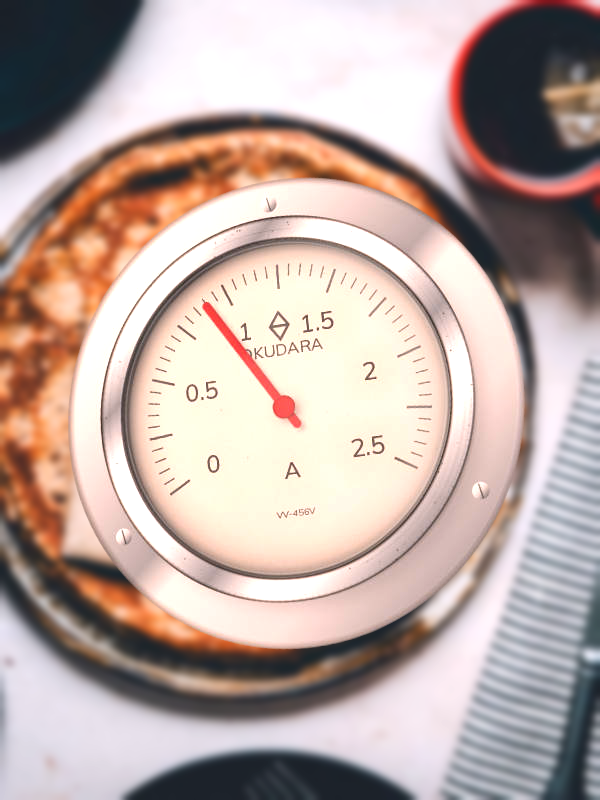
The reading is **0.9** A
